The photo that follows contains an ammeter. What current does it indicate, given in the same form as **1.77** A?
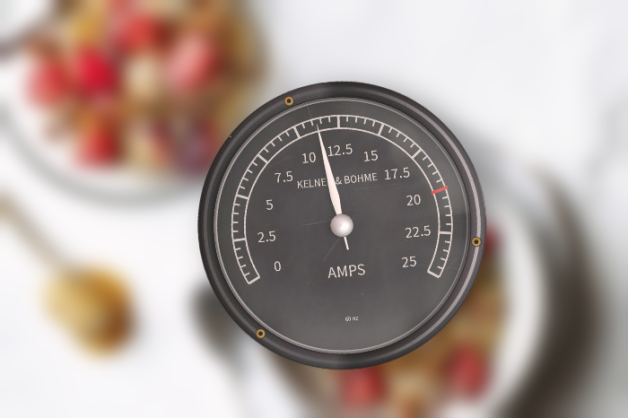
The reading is **11.25** A
